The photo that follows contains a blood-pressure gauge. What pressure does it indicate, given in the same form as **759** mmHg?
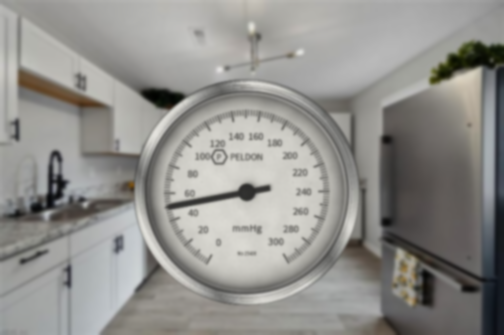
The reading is **50** mmHg
